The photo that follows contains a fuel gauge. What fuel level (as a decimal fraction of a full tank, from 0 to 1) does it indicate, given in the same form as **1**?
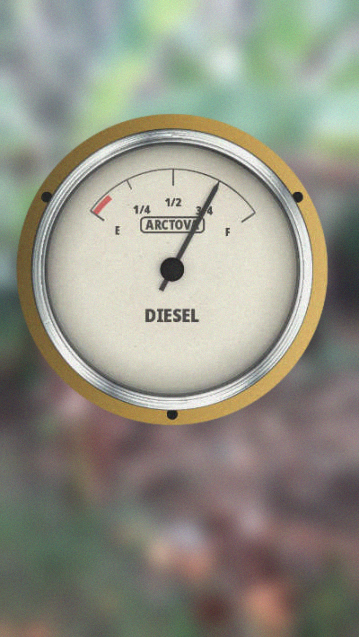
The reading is **0.75**
